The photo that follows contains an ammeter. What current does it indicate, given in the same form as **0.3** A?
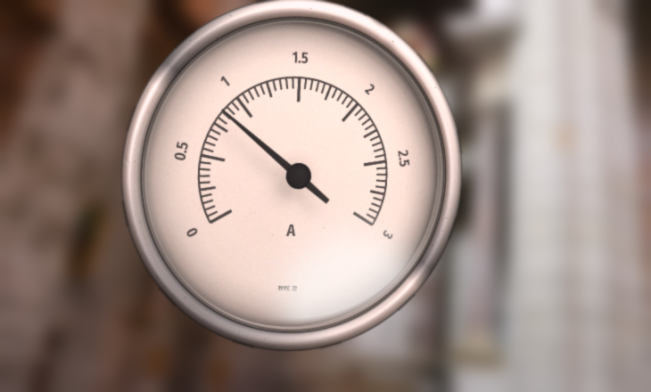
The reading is **0.85** A
